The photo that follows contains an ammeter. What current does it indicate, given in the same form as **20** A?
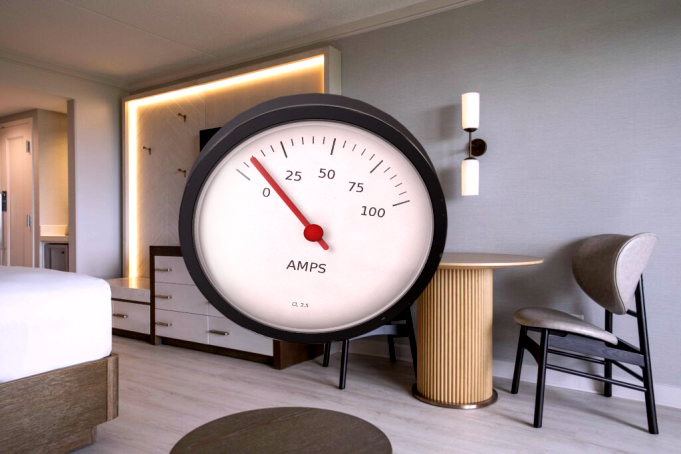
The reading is **10** A
